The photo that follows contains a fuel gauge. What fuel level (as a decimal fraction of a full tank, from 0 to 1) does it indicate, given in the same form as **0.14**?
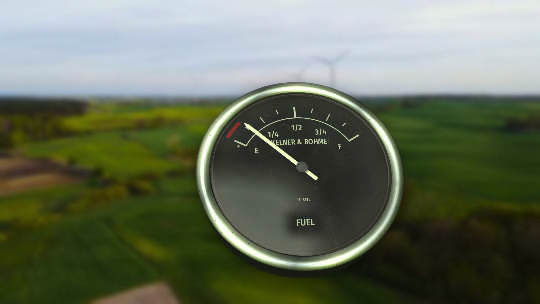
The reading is **0.125**
